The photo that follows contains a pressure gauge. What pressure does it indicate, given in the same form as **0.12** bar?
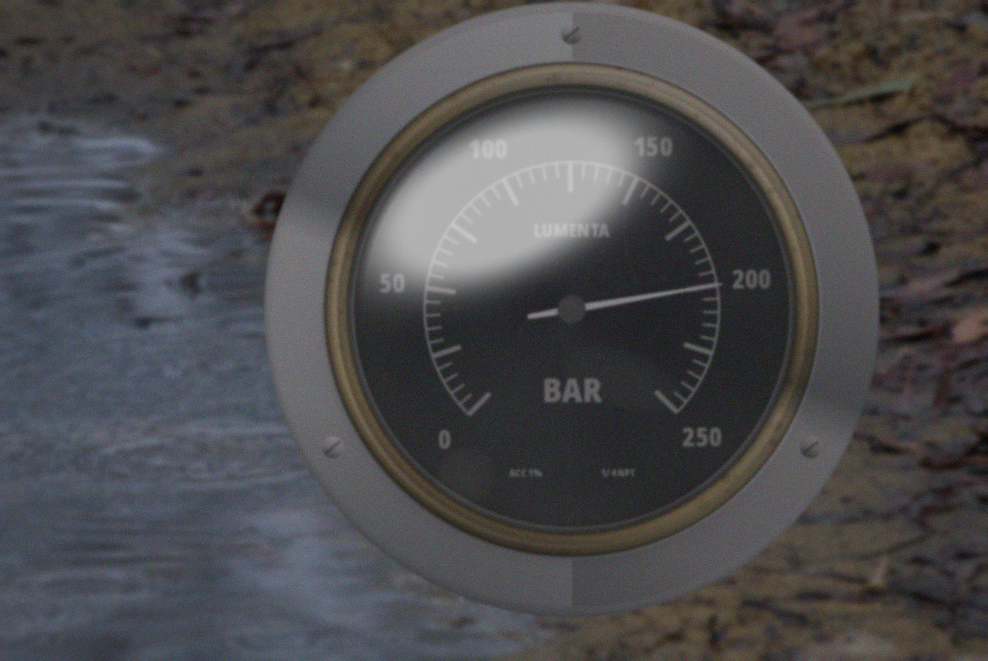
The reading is **200** bar
